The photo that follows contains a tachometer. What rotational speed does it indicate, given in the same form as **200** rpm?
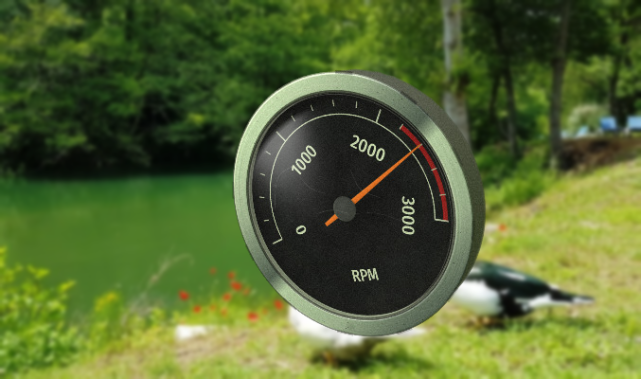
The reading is **2400** rpm
